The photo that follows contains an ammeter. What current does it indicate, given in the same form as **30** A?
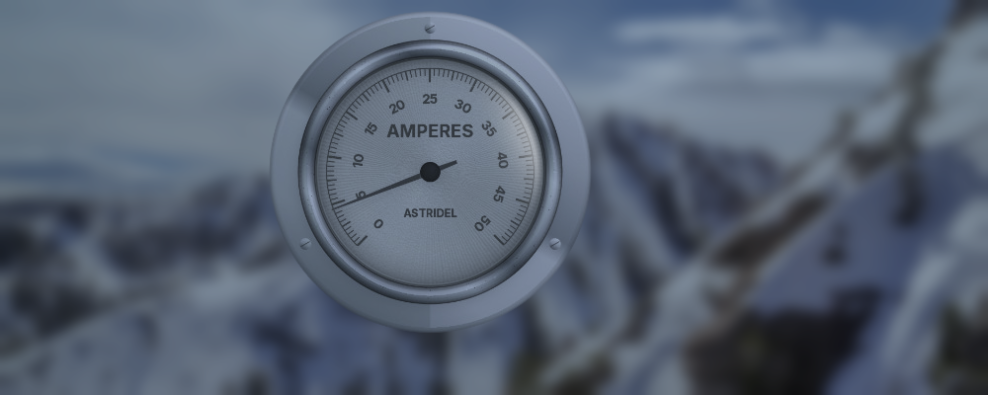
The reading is **4.5** A
